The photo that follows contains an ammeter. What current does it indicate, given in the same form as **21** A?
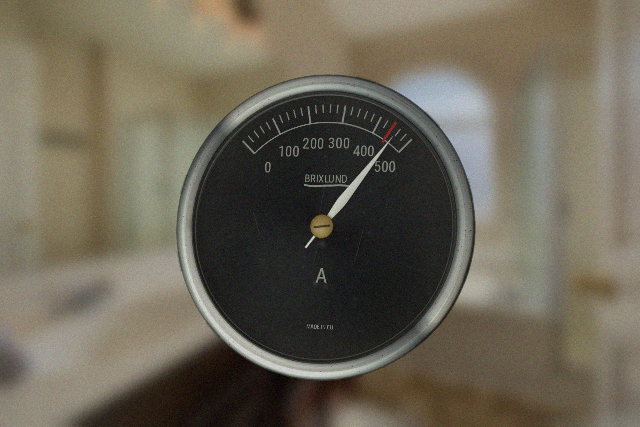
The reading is **460** A
